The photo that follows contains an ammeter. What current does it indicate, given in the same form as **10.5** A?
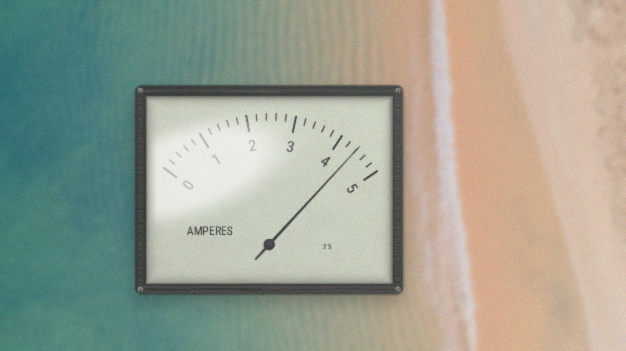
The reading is **4.4** A
